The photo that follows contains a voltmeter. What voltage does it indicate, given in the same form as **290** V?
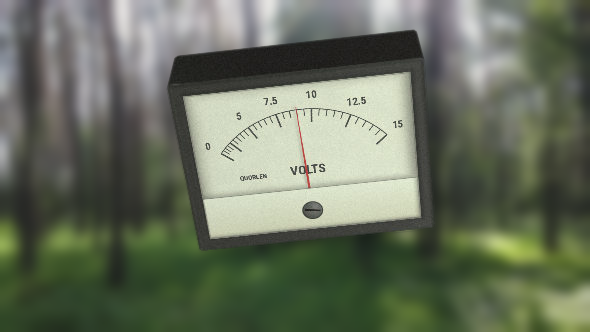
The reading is **9** V
